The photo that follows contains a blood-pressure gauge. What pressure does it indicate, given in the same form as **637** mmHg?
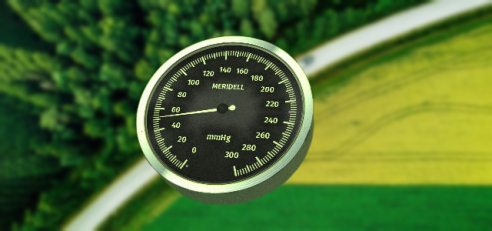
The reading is **50** mmHg
